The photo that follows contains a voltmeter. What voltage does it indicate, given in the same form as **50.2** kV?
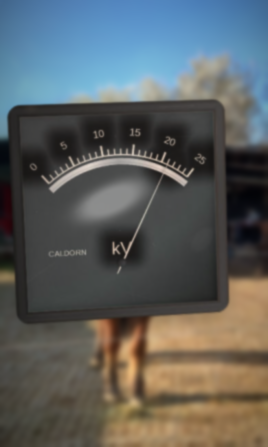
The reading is **21** kV
